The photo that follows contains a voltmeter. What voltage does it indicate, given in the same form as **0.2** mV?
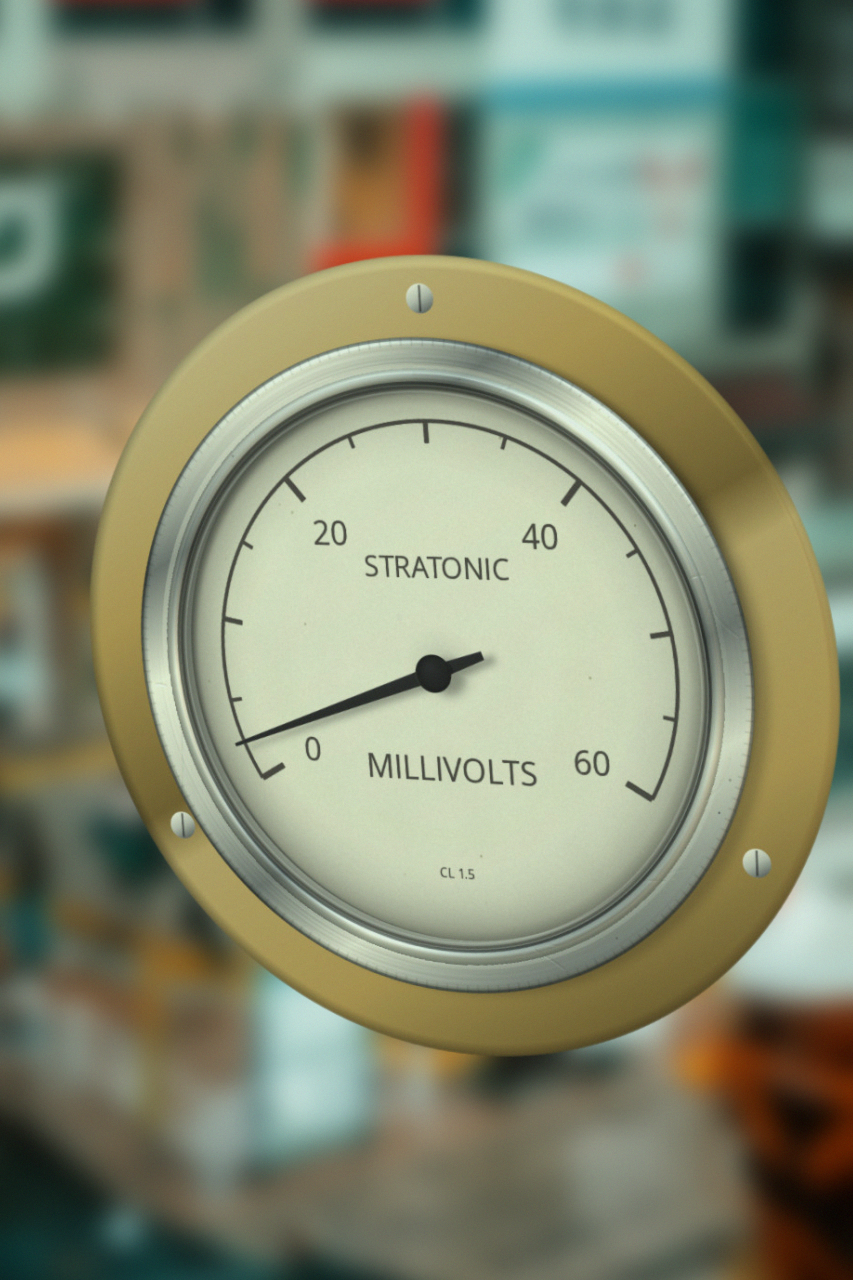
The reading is **2.5** mV
